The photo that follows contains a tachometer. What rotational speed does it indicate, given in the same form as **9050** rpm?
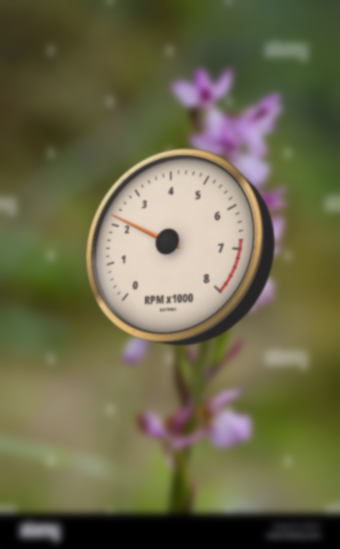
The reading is **2200** rpm
